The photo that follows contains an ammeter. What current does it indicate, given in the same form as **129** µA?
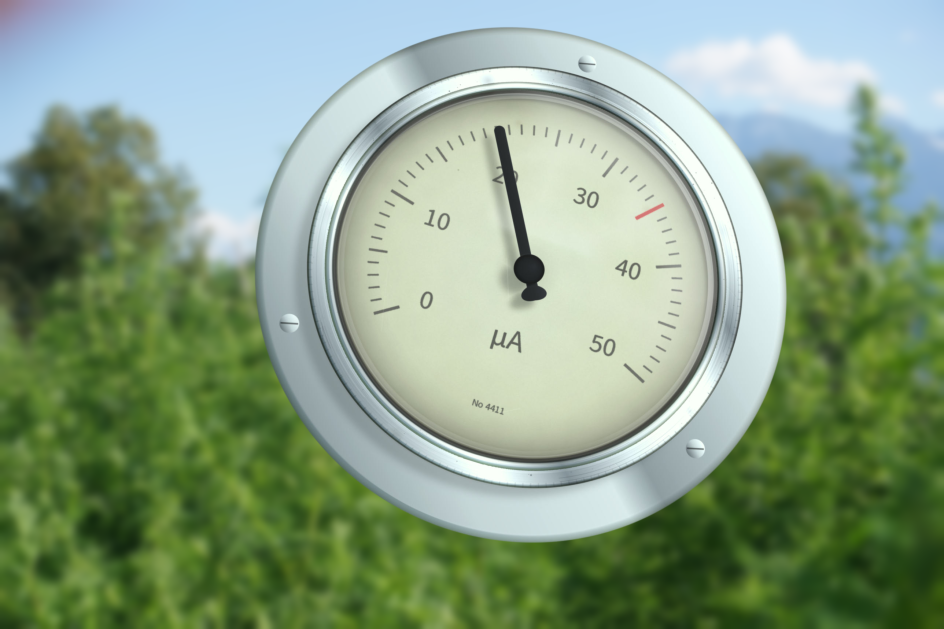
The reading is **20** µA
